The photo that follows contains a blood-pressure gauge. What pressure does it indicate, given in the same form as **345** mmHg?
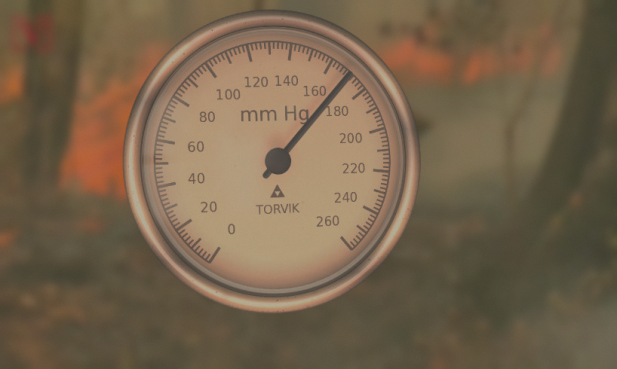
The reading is **170** mmHg
